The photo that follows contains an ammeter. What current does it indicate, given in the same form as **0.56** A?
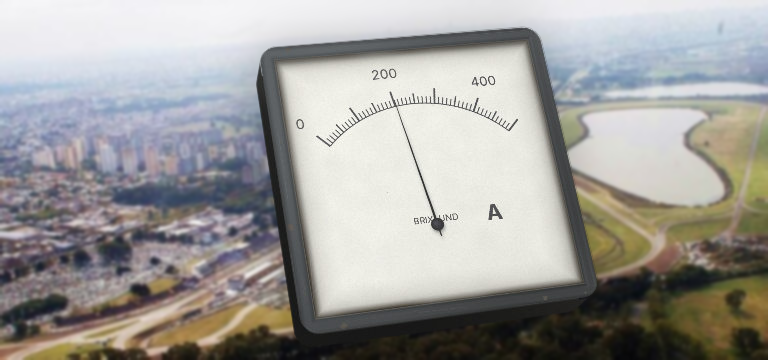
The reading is **200** A
